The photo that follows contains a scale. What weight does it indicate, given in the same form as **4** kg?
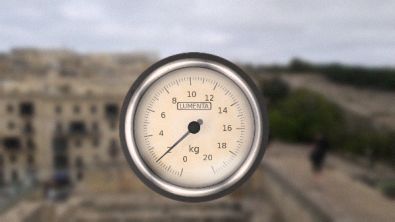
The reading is **2** kg
